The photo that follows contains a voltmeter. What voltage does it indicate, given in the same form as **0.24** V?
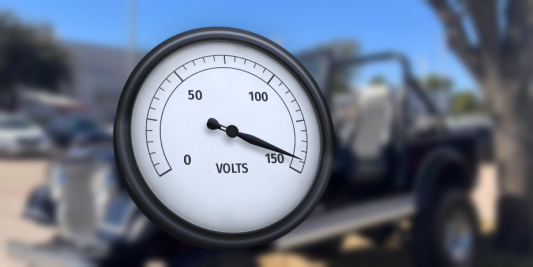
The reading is **145** V
